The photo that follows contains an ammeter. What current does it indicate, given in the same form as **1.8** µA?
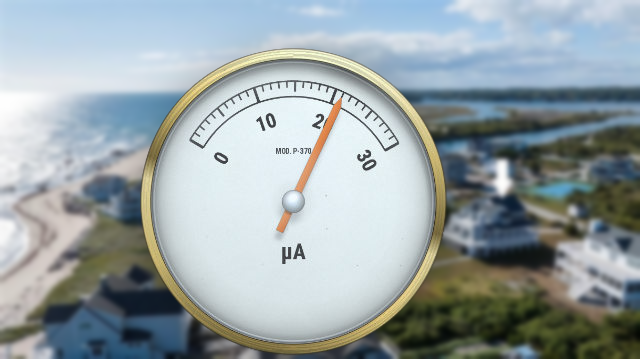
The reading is **21** µA
